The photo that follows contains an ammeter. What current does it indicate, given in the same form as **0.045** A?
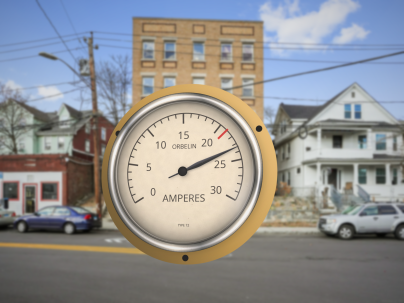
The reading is **23.5** A
